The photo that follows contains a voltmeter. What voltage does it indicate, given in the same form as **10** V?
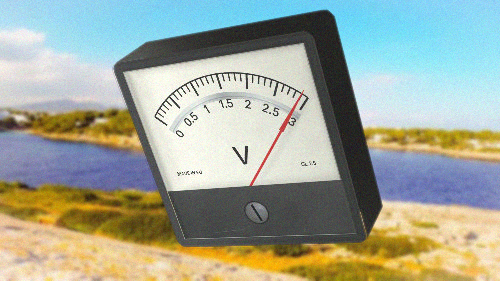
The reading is **2.9** V
